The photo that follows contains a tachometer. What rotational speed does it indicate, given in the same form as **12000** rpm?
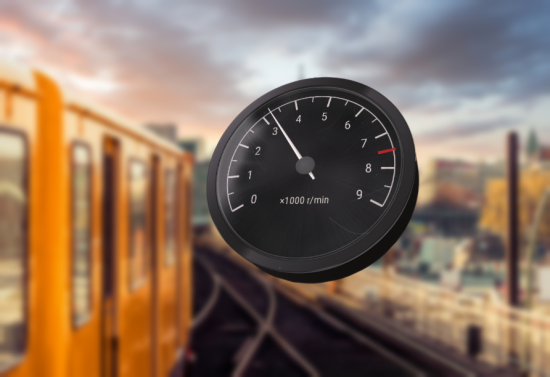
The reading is **3250** rpm
